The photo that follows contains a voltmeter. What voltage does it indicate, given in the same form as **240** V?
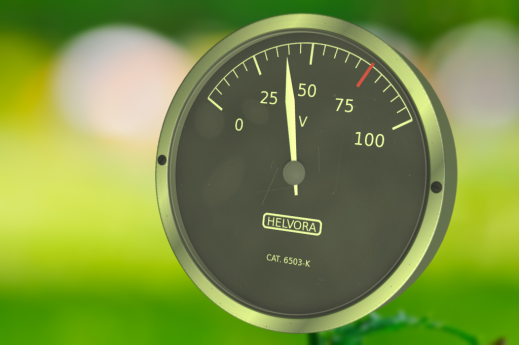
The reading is **40** V
